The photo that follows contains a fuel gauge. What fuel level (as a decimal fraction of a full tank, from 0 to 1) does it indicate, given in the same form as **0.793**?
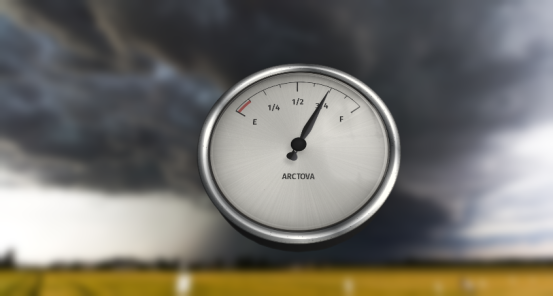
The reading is **0.75**
